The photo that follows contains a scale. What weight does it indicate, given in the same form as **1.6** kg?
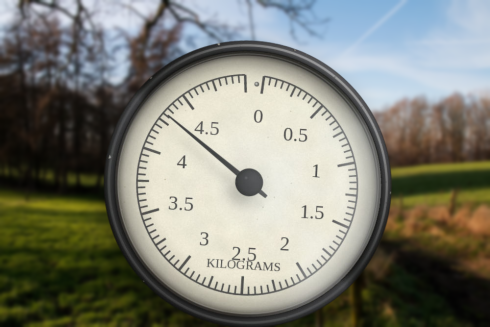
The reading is **4.3** kg
